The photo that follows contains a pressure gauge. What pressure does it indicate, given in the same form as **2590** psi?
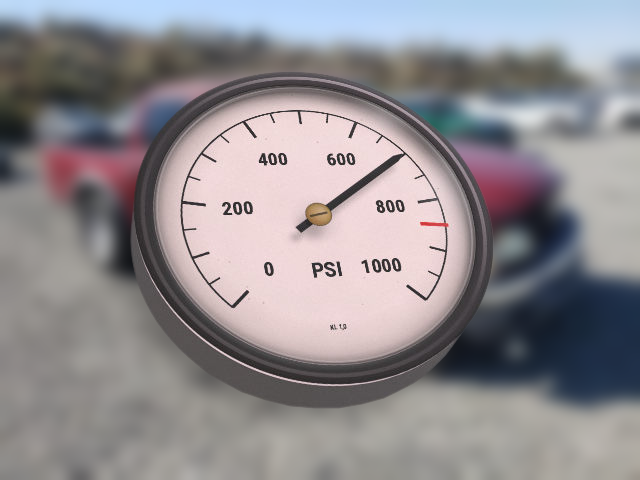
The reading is **700** psi
